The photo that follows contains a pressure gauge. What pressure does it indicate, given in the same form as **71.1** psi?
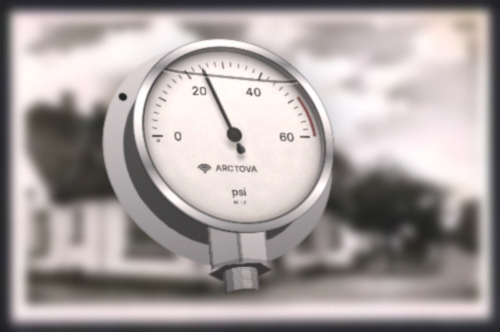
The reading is **24** psi
